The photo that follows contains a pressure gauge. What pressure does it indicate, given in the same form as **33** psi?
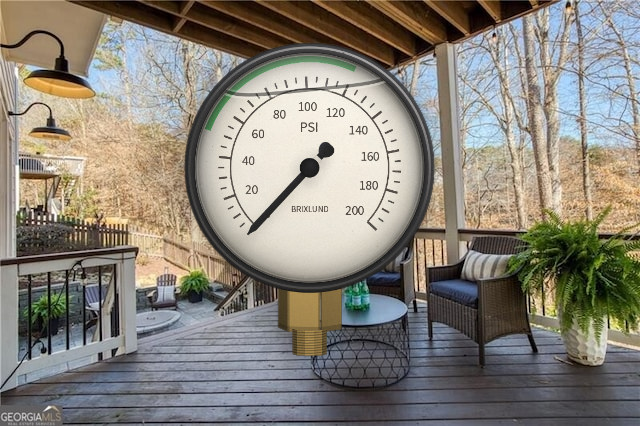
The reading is **0** psi
